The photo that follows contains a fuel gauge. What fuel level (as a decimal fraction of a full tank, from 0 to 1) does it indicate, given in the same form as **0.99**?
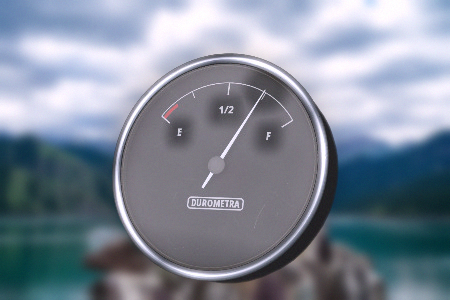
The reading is **0.75**
